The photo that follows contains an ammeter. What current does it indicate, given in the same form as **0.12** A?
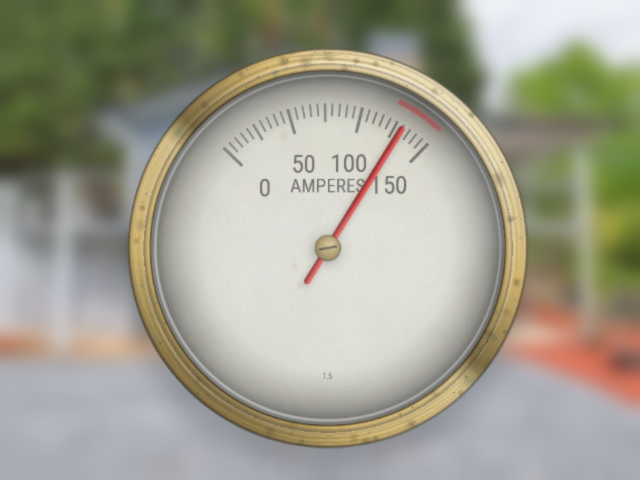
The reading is **130** A
